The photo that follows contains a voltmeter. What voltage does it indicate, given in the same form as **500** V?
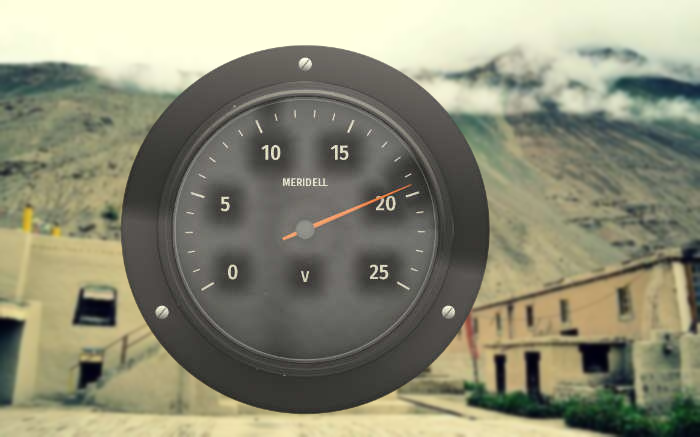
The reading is **19.5** V
